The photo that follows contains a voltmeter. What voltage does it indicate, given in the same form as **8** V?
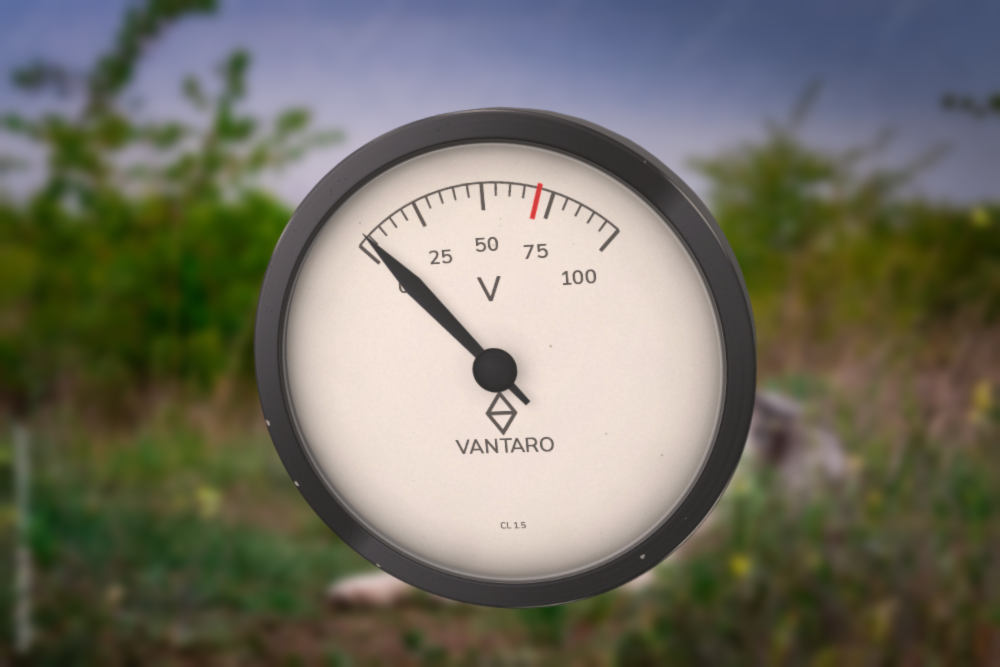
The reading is **5** V
